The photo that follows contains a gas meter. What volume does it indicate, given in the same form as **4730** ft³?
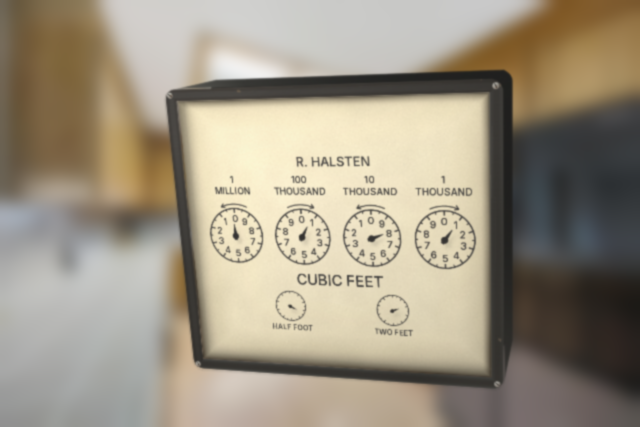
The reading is **8100** ft³
